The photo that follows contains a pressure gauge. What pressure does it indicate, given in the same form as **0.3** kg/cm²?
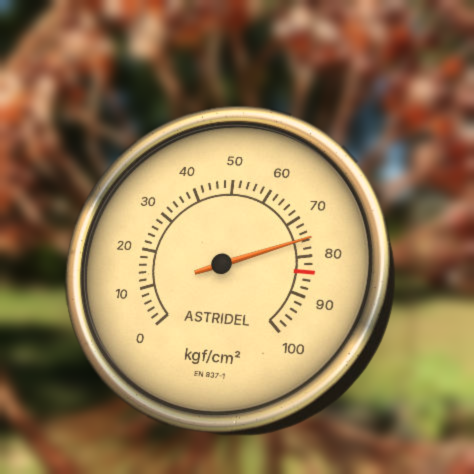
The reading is **76** kg/cm²
